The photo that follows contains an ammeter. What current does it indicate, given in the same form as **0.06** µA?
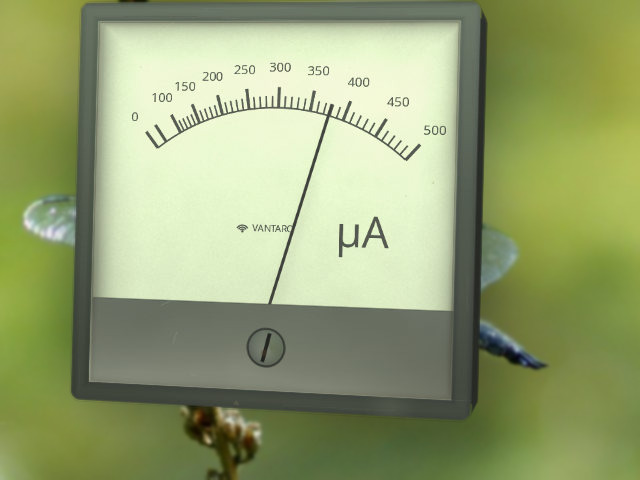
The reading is **380** µA
